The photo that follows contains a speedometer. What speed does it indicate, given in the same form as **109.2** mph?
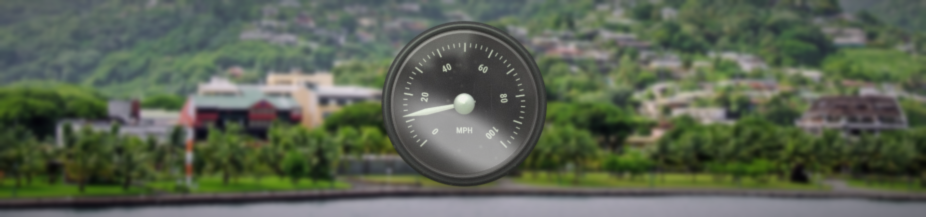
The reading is **12** mph
